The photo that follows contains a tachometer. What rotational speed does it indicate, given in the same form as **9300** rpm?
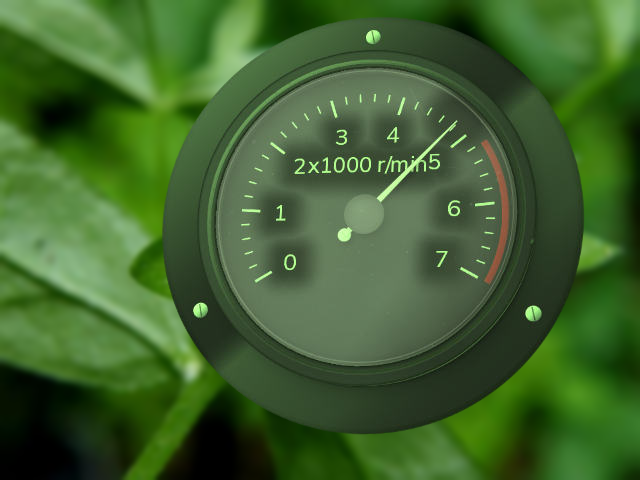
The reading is **4800** rpm
